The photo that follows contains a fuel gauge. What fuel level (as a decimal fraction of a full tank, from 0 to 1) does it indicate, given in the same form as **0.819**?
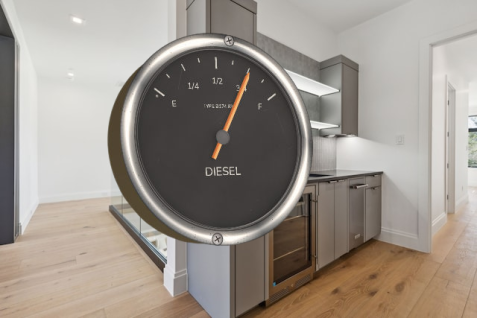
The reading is **0.75**
